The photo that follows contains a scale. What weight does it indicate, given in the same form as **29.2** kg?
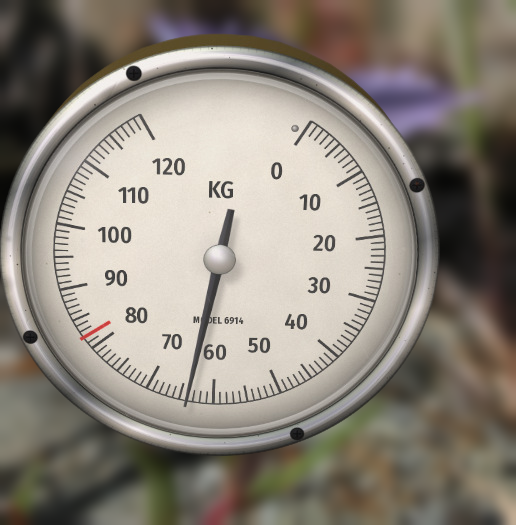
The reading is **64** kg
